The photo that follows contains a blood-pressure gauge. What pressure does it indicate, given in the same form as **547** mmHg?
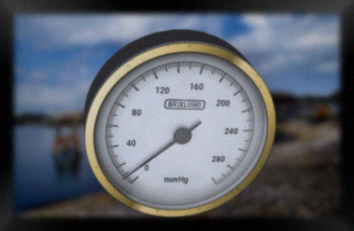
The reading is **10** mmHg
